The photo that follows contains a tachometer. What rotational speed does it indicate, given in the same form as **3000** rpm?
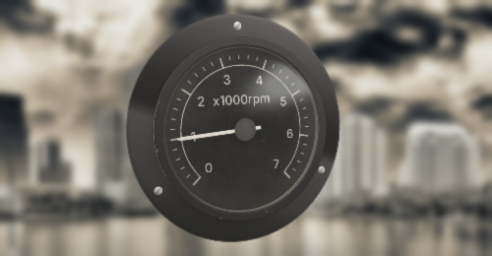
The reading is **1000** rpm
